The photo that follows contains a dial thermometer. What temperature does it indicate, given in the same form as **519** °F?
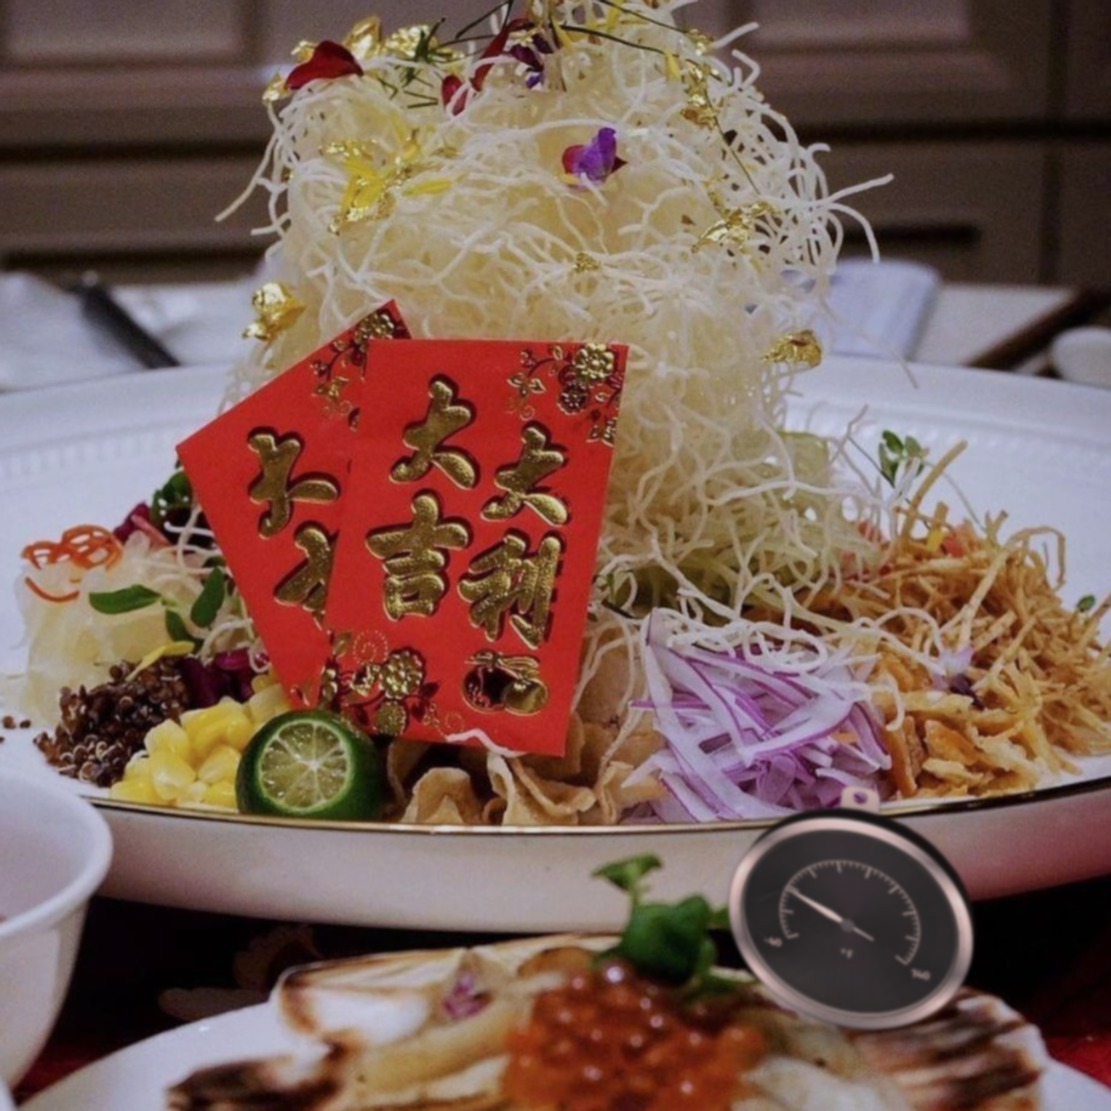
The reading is **0** °F
